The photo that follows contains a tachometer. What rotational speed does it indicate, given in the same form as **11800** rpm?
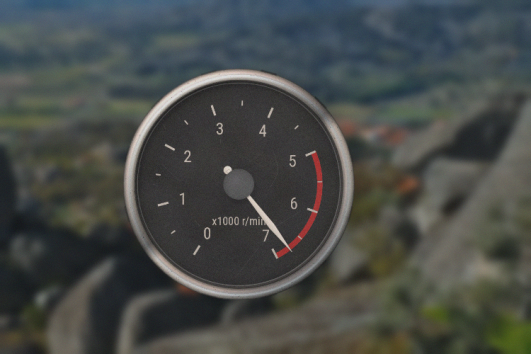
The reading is **6750** rpm
